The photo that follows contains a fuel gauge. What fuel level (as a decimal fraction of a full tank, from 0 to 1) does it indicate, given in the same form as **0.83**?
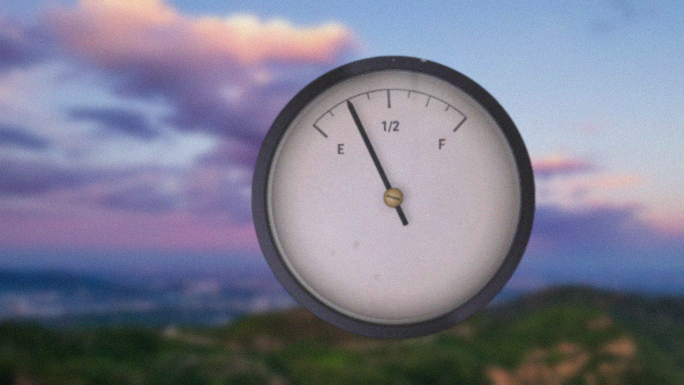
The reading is **0.25**
